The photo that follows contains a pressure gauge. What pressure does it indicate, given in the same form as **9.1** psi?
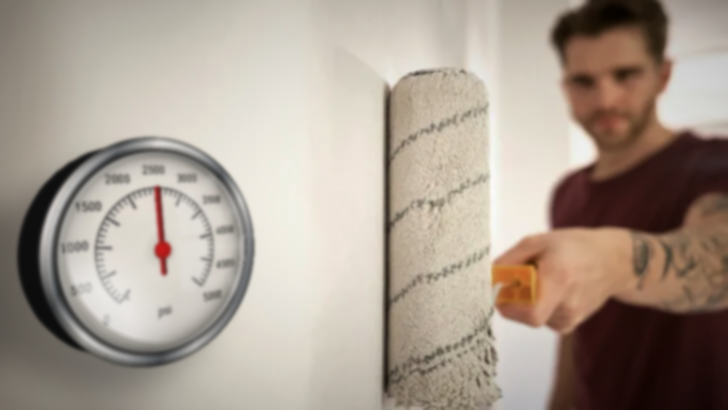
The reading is **2500** psi
